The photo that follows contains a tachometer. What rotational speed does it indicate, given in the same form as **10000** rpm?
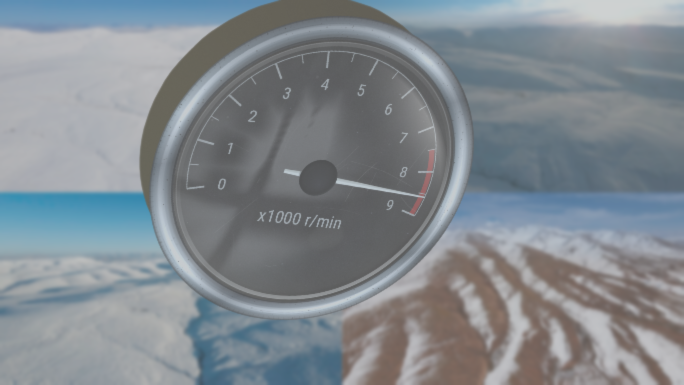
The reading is **8500** rpm
